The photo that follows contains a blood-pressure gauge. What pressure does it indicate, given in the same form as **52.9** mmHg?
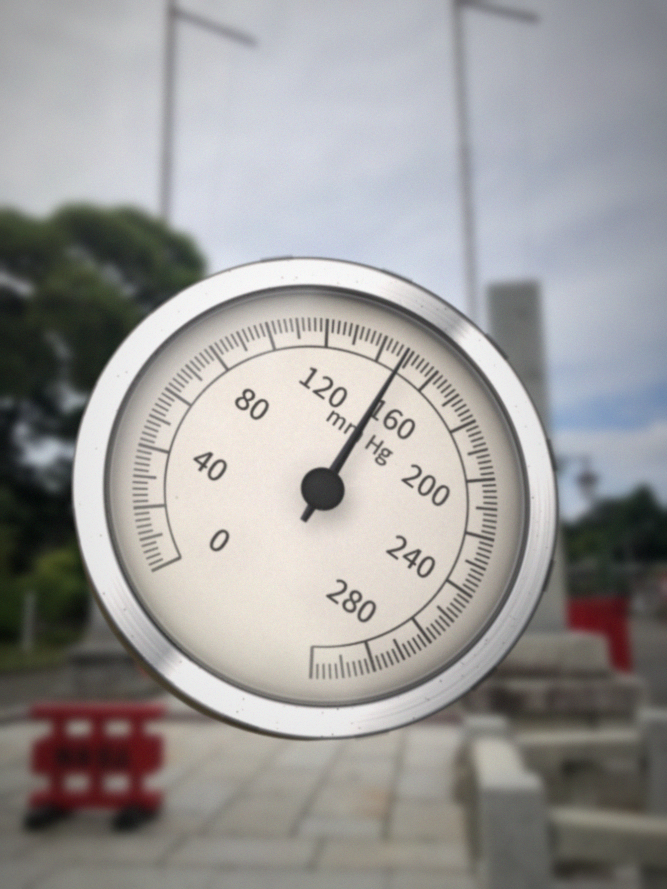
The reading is **148** mmHg
